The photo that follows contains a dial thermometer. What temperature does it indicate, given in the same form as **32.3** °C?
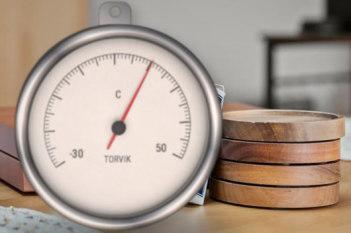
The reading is **20** °C
